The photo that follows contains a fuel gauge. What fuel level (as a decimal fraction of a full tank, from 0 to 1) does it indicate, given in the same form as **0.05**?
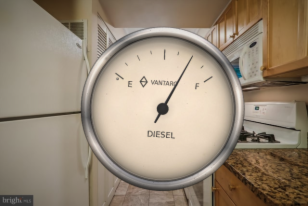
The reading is **0.75**
